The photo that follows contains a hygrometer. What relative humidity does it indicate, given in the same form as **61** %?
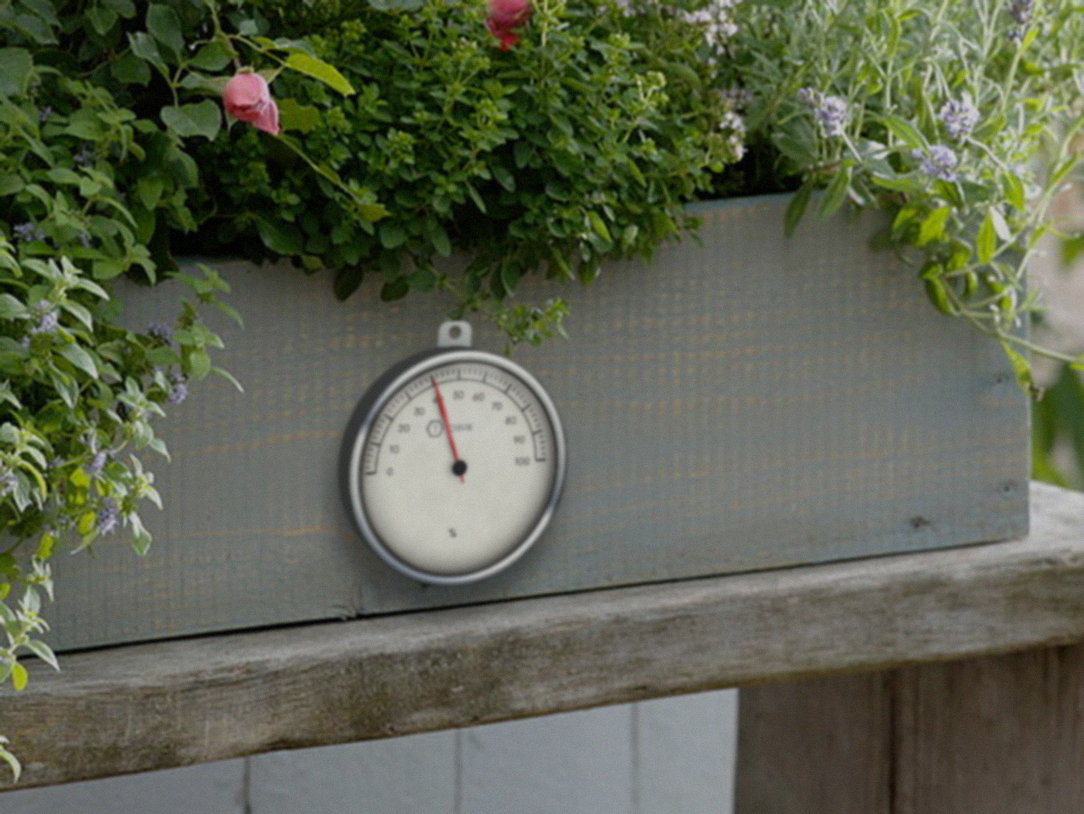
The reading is **40** %
